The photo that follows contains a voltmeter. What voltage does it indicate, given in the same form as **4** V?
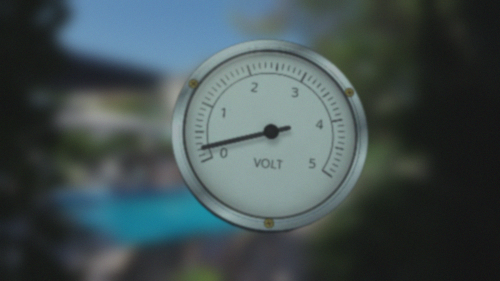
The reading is **0.2** V
